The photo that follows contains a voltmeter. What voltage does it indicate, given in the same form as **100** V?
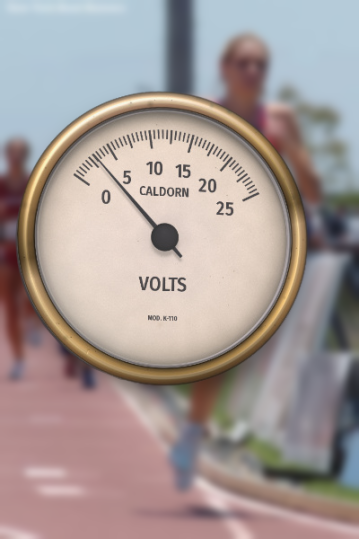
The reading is **3** V
